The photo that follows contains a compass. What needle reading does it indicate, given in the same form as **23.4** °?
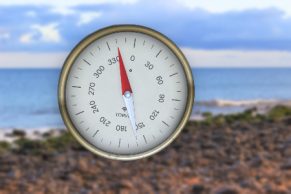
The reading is **340** °
